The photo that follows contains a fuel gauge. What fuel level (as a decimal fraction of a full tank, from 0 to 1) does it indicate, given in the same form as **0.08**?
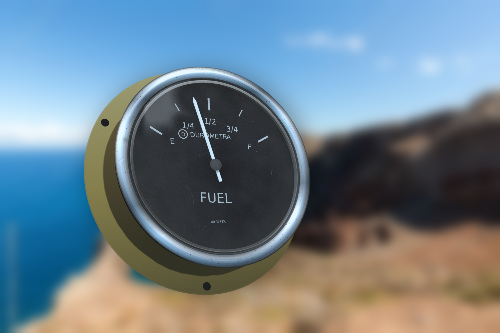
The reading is **0.375**
